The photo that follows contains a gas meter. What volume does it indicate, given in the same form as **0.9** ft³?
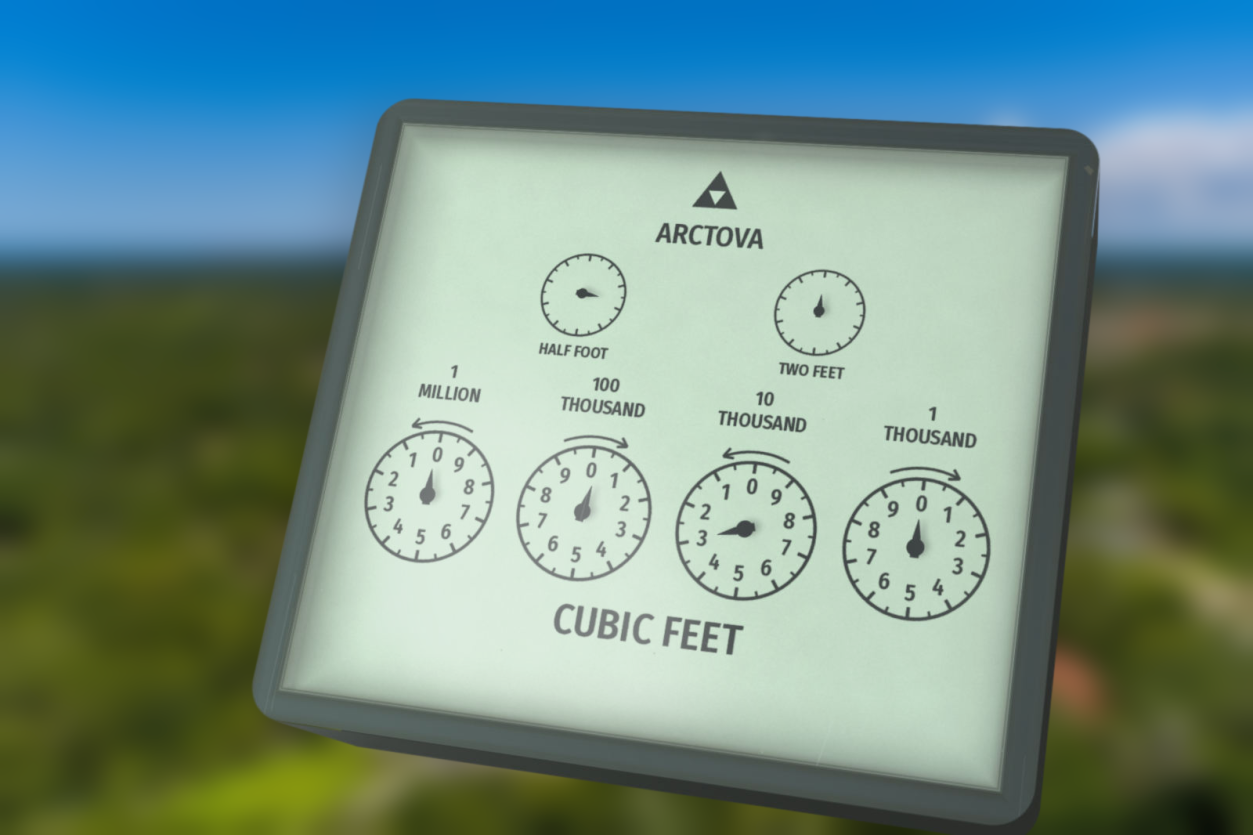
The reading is **3000** ft³
